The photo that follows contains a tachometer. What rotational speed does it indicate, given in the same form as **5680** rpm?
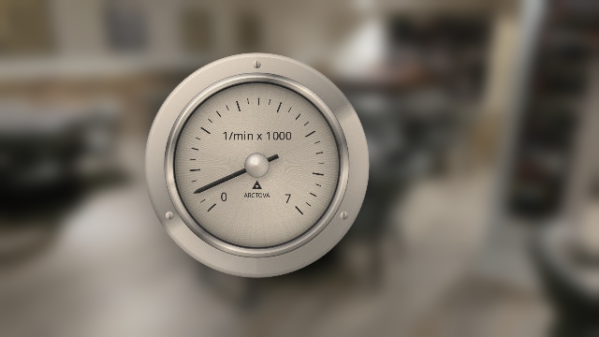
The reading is **500** rpm
